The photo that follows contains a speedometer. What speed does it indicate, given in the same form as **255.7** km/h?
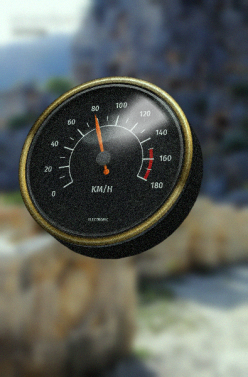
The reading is **80** km/h
